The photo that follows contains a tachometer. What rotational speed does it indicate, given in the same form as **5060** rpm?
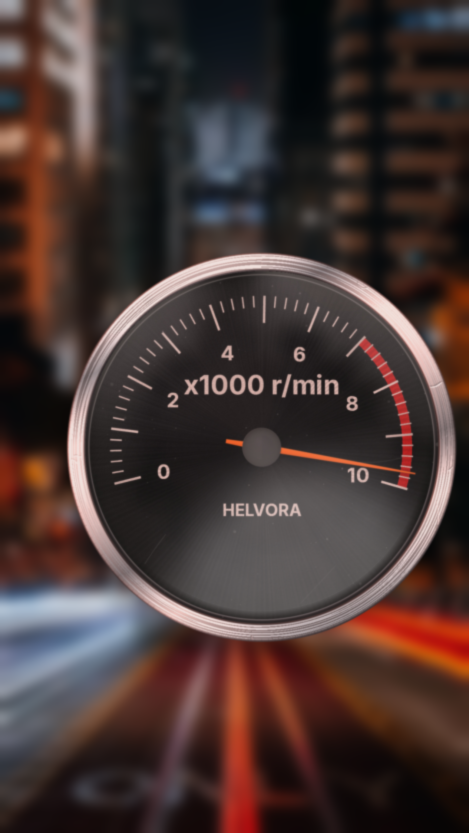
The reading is **9700** rpm
